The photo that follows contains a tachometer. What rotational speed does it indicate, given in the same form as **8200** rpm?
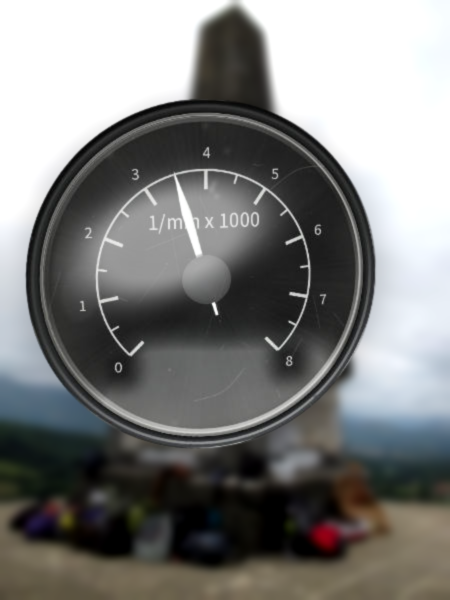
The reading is **3500** rpm
